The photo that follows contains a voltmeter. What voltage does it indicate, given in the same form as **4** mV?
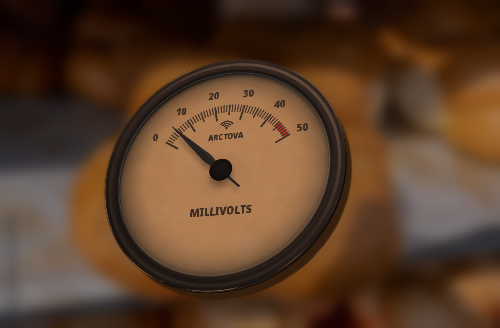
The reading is **5** mV
